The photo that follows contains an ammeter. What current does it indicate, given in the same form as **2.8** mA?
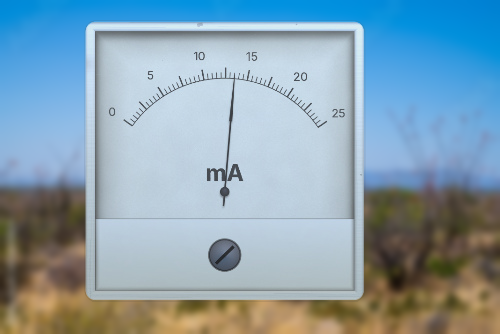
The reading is **13.5** mA
